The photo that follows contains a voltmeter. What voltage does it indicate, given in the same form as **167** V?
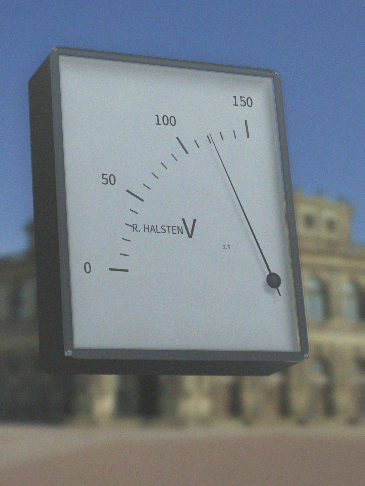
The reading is **120** V
